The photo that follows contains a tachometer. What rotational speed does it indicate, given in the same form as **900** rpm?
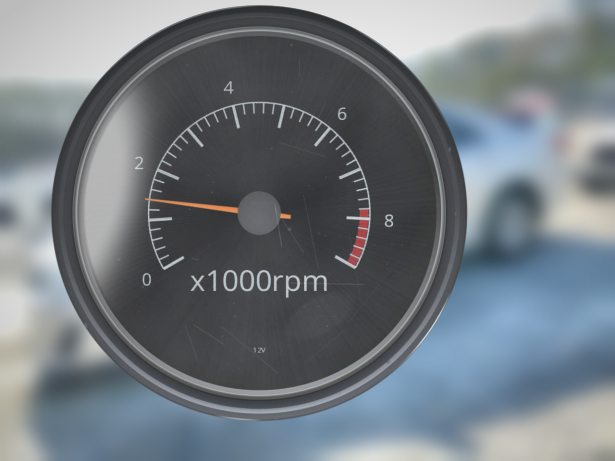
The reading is **1400** rpm
